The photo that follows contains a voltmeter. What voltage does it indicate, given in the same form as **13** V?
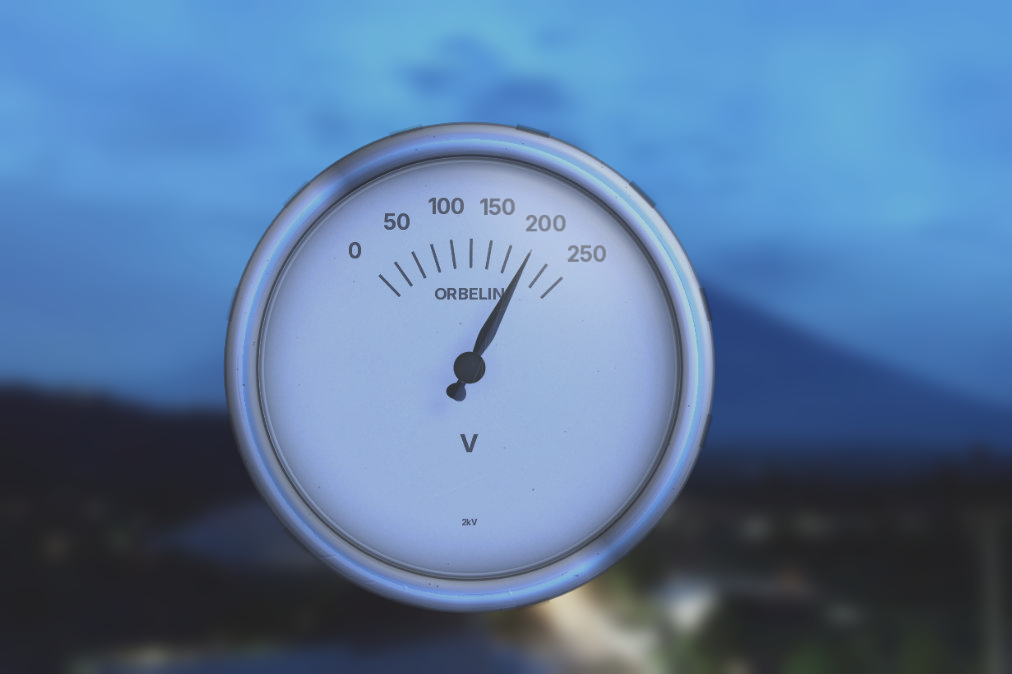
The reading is **200** V
